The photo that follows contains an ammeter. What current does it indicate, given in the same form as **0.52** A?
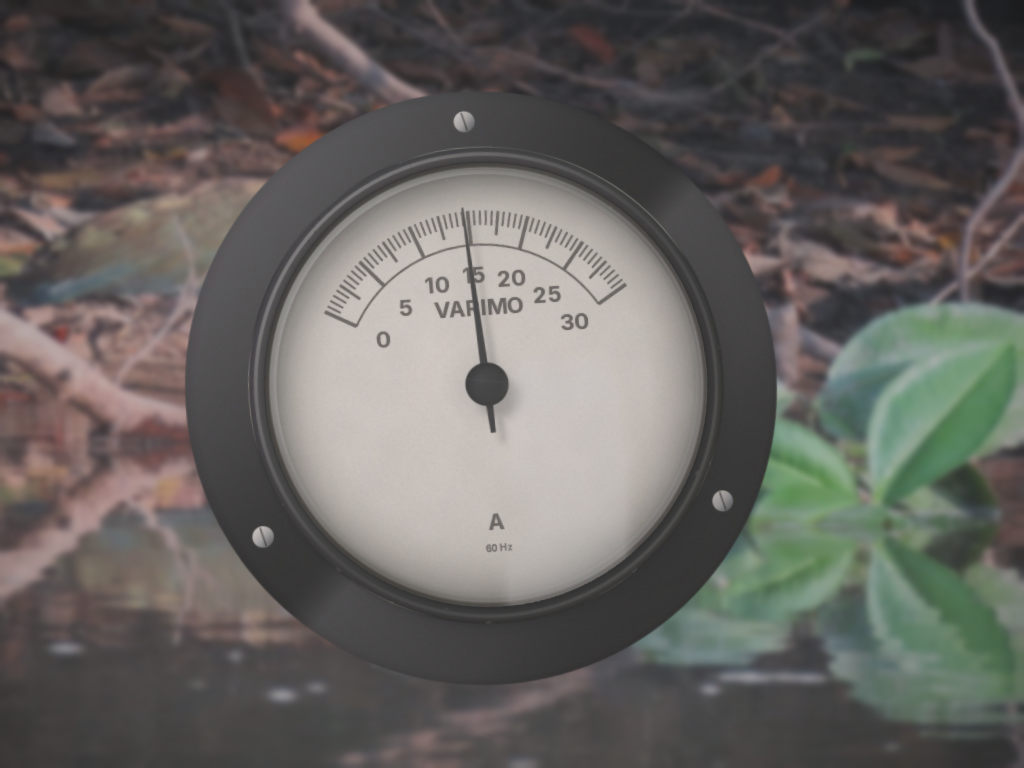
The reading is **14.5** A
